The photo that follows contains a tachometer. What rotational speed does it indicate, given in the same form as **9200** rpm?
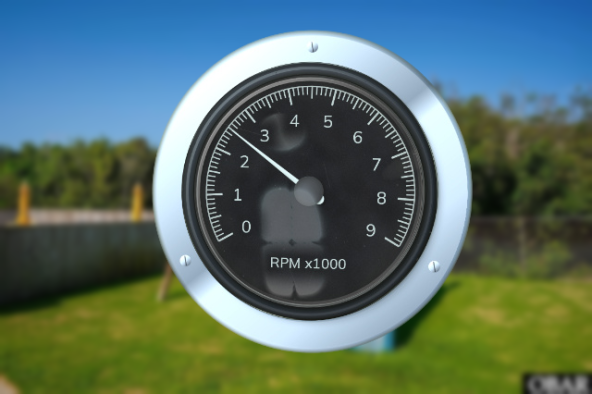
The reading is **2500** rpm
